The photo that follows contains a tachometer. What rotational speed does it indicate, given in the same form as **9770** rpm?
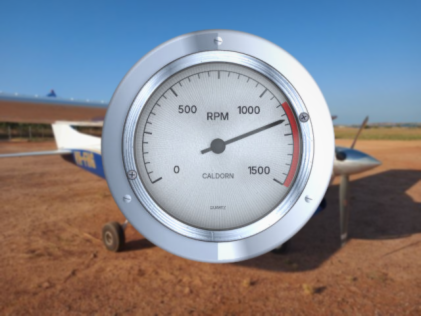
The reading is **1175** rpm
